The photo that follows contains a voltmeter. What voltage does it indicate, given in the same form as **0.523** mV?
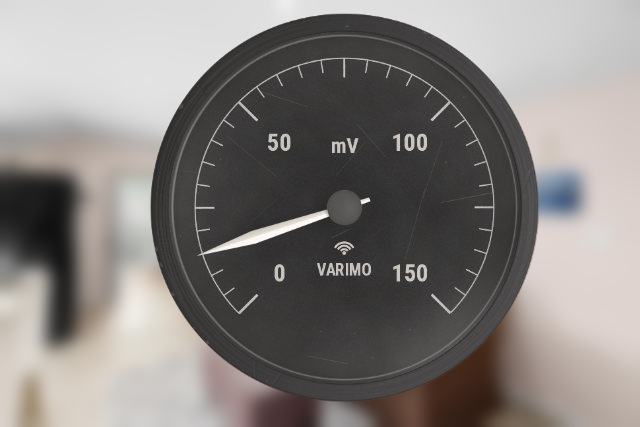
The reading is **15** mV
